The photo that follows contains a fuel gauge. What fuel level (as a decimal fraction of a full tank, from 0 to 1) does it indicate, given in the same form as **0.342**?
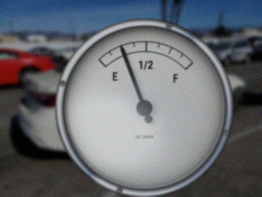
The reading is **0.25**
